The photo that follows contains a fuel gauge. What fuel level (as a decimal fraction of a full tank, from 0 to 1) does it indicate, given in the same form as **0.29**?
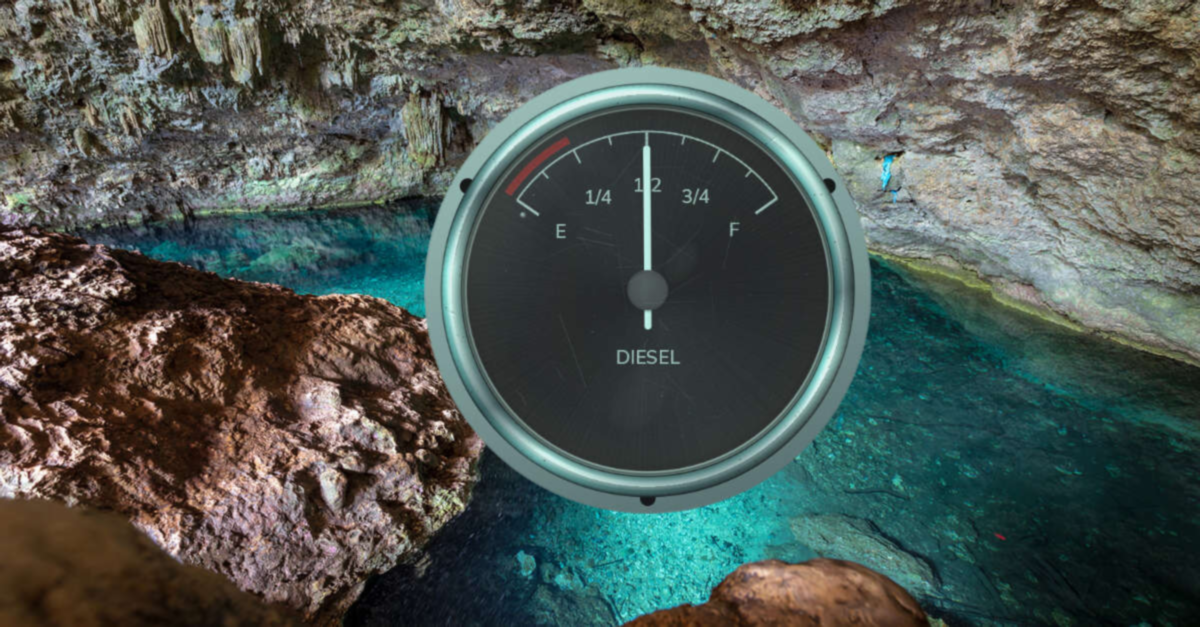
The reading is **0.5**
